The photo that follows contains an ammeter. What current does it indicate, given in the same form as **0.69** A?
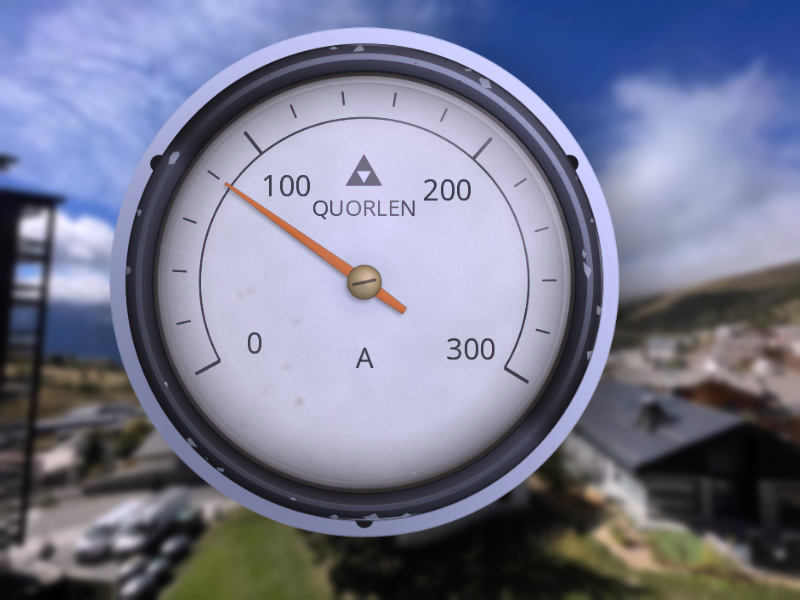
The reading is **80** A
